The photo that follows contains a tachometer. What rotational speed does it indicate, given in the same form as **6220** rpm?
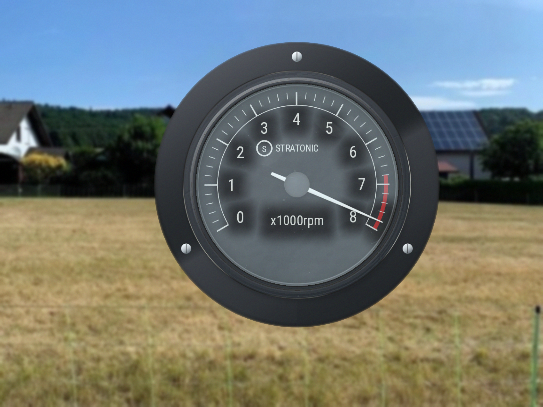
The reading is **7800** rpm
